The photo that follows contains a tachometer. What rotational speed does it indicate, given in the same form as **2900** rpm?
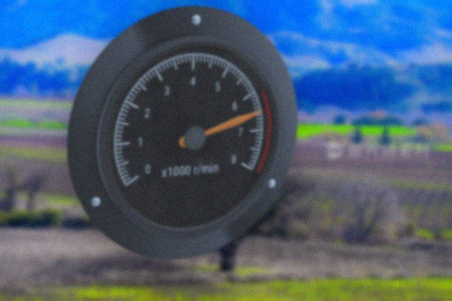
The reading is **6500** rpm
